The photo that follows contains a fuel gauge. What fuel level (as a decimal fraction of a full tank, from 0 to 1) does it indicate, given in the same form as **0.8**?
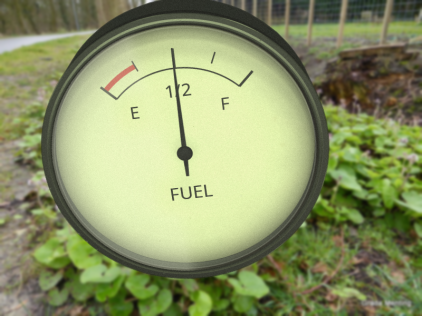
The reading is **0.5**
